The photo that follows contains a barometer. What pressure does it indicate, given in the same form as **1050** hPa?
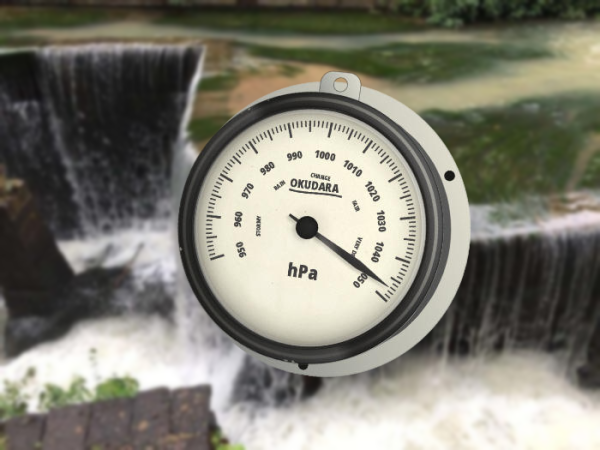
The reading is **1047** hPa
